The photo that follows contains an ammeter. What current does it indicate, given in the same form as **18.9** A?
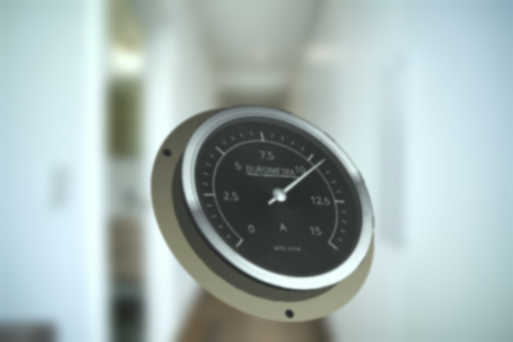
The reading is **10.5** A
